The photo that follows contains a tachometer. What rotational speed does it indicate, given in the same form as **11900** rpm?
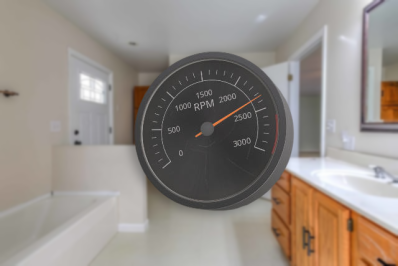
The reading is **2350** rpm
